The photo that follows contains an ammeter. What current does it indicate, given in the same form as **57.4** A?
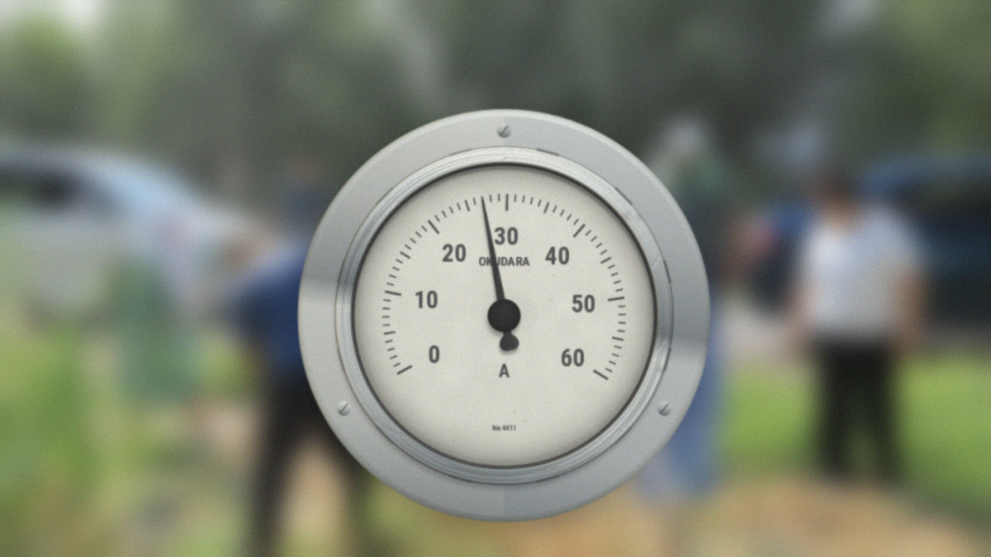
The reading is **27** A
